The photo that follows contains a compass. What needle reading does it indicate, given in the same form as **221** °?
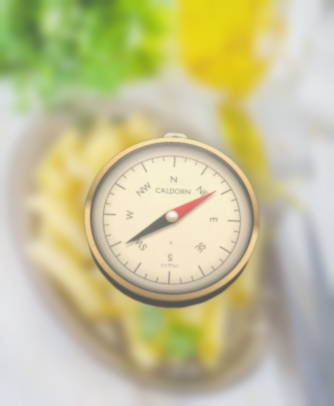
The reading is **55** °
